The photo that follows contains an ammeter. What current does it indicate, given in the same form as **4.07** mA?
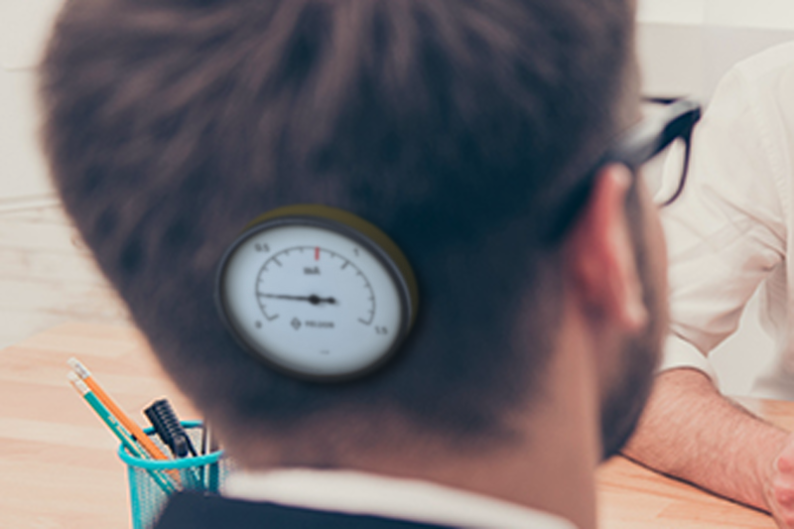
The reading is **0.2** mA
